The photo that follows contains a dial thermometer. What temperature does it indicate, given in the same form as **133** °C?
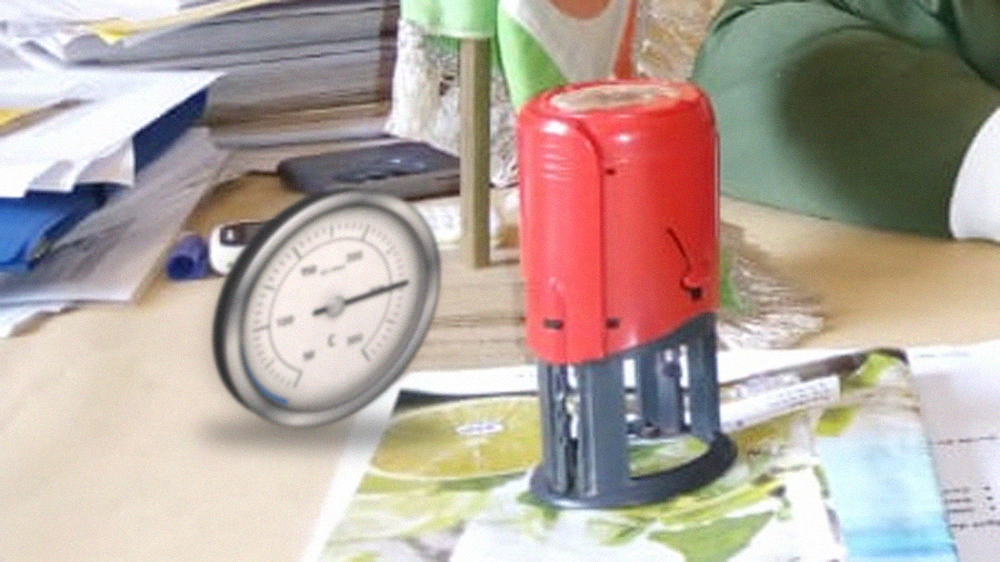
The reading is **250** °C
